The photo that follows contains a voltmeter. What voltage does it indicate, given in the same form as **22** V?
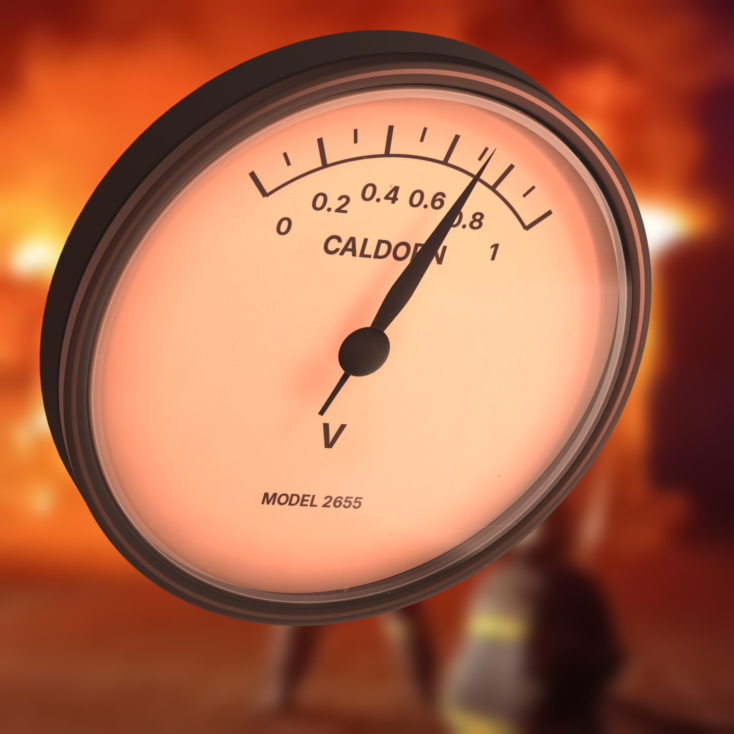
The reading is **0.7** V
